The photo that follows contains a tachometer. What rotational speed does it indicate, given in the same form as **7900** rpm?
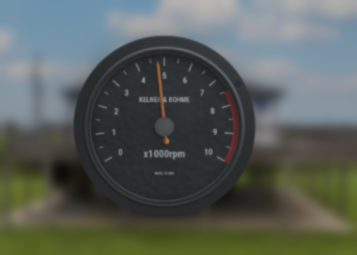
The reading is **4750** rpm
